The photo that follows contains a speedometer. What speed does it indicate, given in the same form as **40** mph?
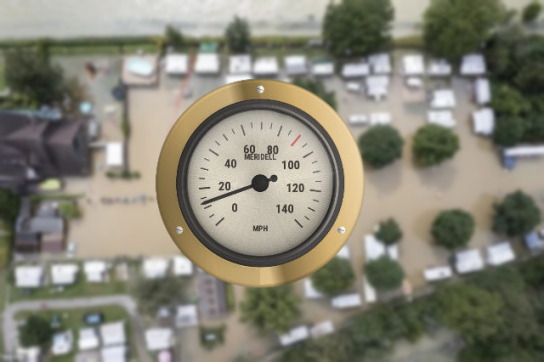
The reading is **12.5** mph
